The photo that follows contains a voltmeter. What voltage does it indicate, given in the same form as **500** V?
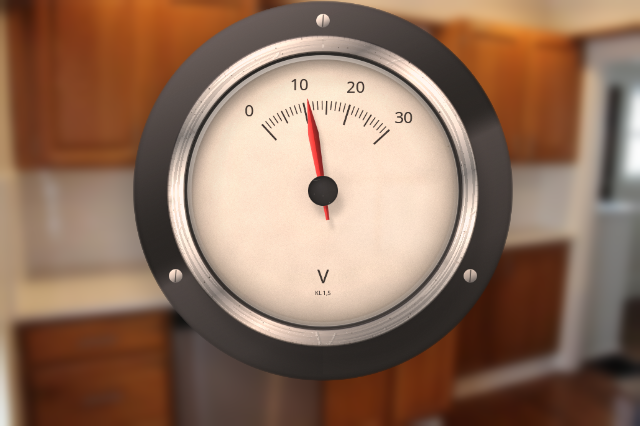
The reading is **11** V
